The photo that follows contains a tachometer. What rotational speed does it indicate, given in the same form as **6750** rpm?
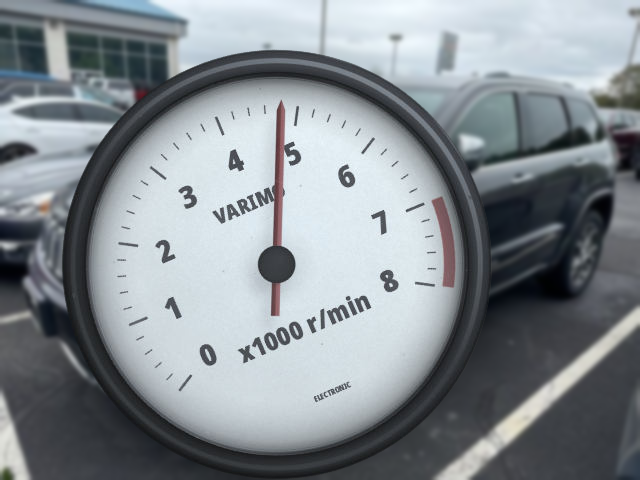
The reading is **4800** rpm
